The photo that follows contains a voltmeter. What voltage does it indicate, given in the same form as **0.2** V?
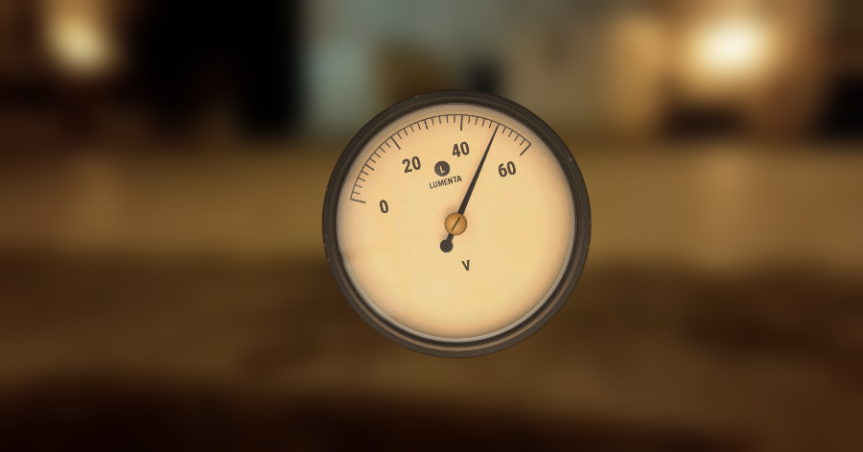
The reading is **50** V
